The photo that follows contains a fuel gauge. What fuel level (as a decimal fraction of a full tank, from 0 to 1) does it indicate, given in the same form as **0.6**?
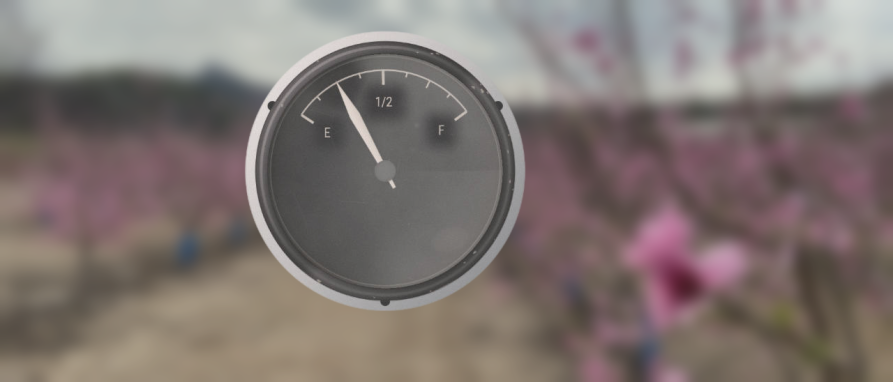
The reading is **0.25**
